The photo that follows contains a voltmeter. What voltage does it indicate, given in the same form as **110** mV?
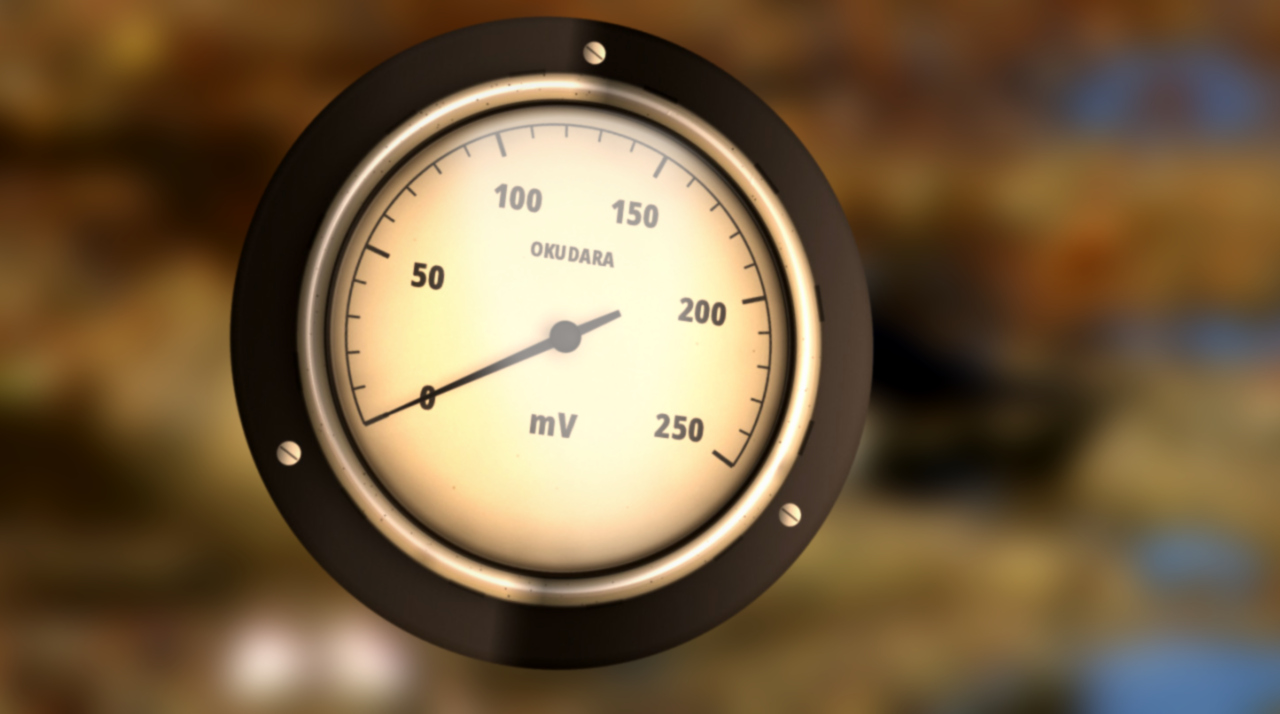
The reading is **0** mV
